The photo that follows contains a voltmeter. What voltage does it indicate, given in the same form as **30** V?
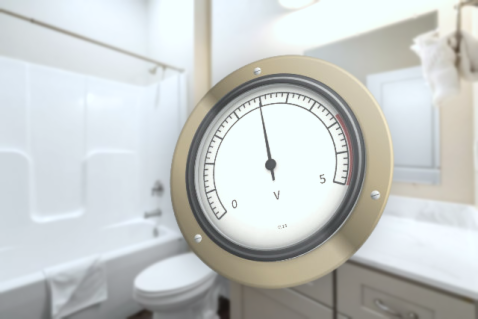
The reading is **2.5** V
